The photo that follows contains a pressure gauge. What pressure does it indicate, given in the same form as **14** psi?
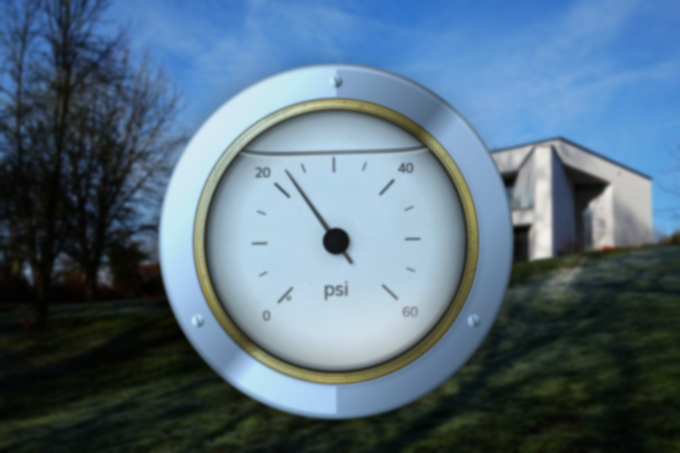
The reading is **22.5** psi
